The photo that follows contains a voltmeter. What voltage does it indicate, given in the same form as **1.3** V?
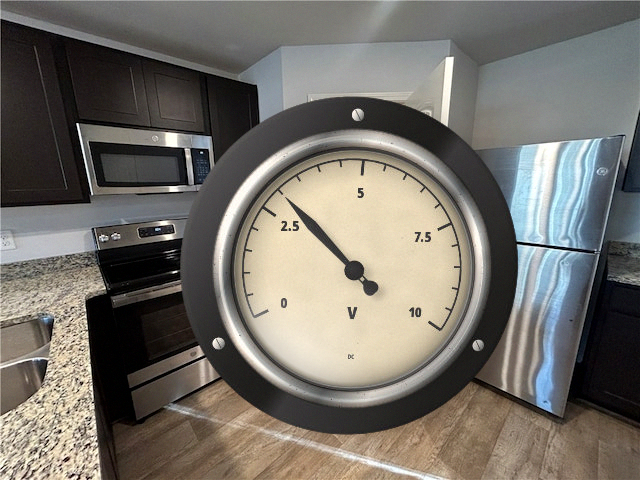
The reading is **3** V
